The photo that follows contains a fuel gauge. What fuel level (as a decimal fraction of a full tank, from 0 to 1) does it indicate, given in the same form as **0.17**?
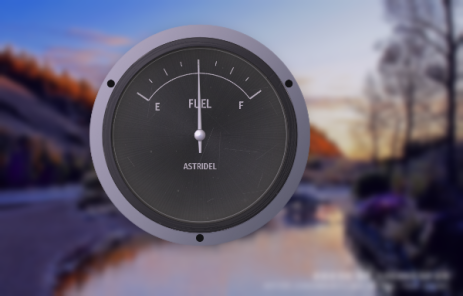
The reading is **0.5**
